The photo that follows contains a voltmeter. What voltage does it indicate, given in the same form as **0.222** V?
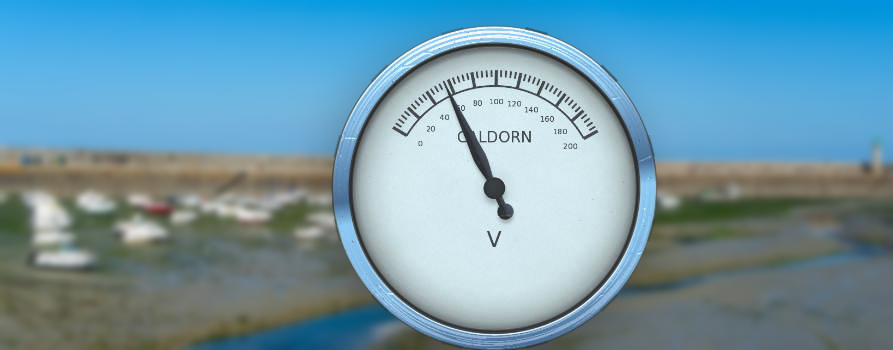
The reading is **56** V
